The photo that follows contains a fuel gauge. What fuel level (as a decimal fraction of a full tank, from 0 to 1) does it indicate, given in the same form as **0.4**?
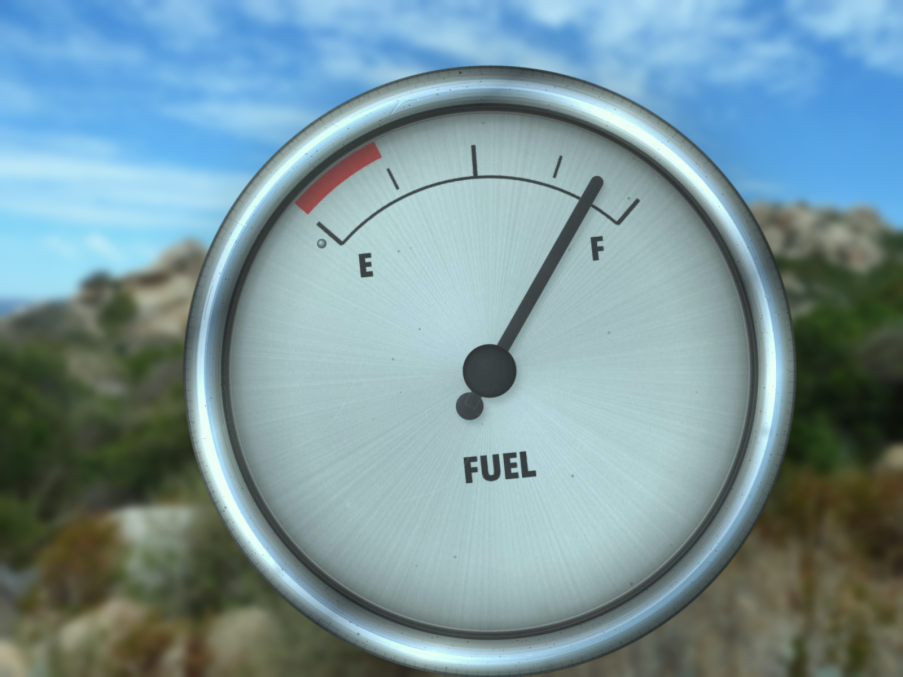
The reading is **0.875**
